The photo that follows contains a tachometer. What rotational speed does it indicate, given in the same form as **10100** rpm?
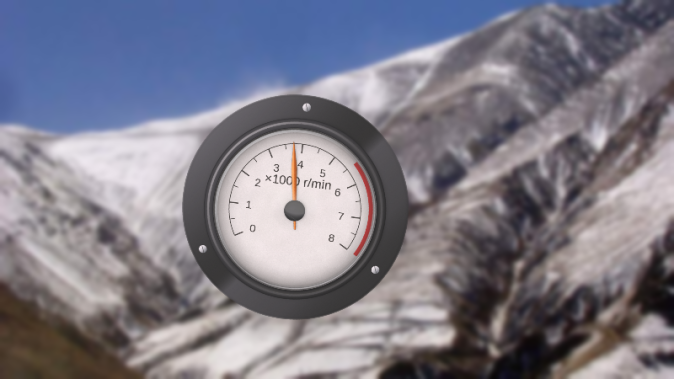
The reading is **3750** rpm
